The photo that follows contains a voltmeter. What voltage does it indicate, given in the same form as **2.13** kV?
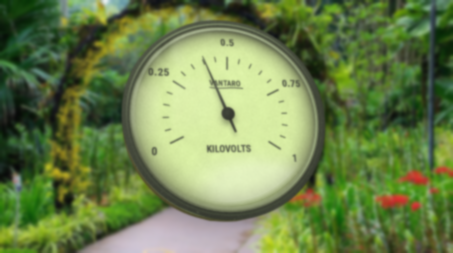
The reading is **0.4** kV
